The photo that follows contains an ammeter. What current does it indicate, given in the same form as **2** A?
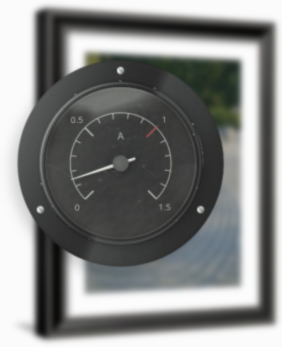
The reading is **0.15** A
